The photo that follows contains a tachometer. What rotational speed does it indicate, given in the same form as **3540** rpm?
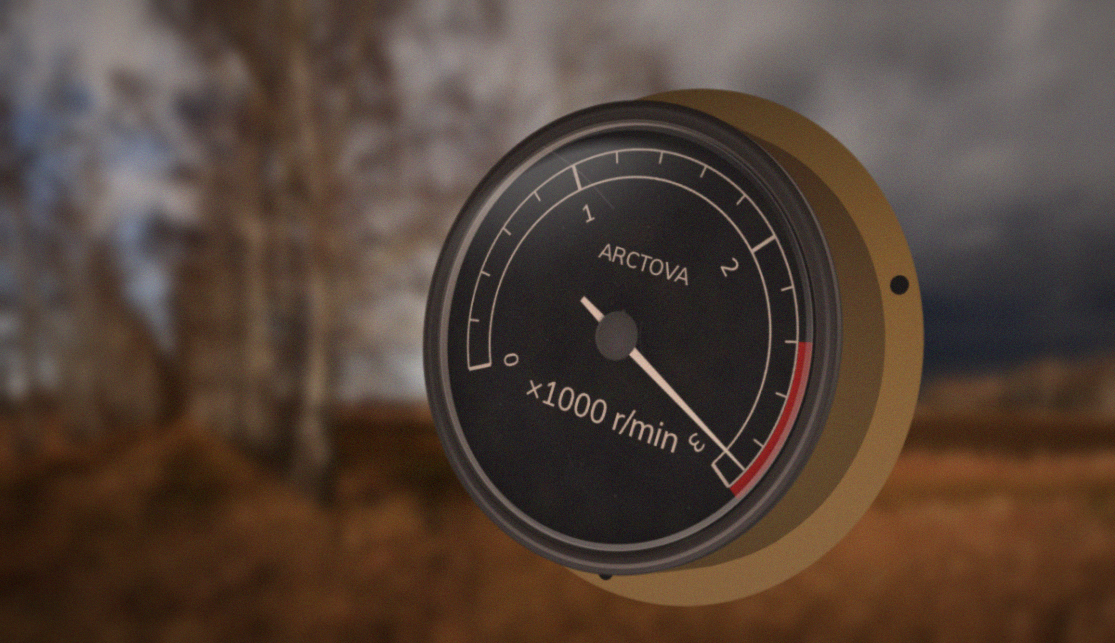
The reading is **2900** rpm
